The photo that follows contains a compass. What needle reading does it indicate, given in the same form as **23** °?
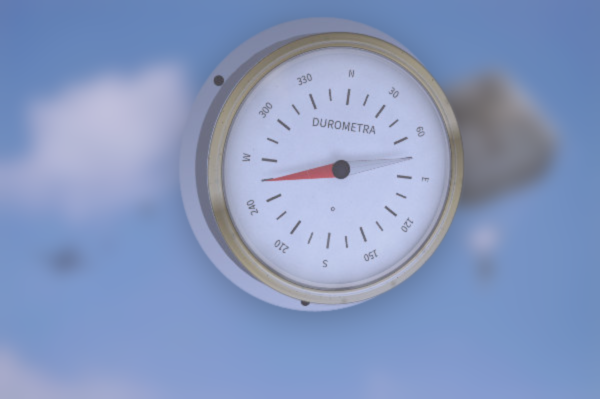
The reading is **255** °
